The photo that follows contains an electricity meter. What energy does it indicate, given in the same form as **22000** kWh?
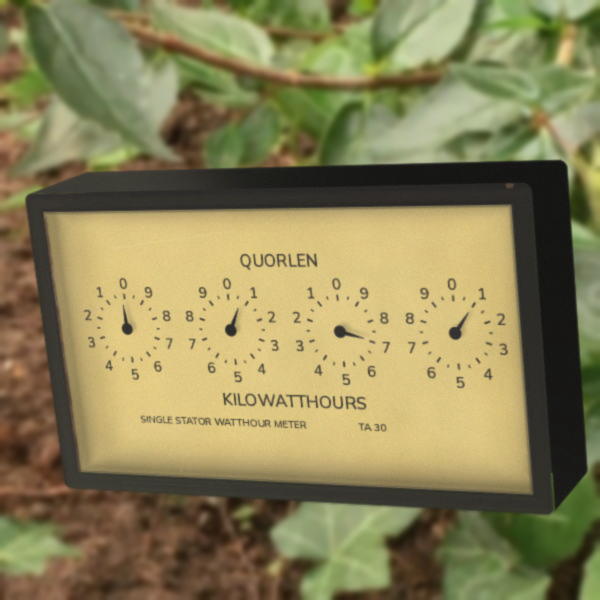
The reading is **71** kWh
